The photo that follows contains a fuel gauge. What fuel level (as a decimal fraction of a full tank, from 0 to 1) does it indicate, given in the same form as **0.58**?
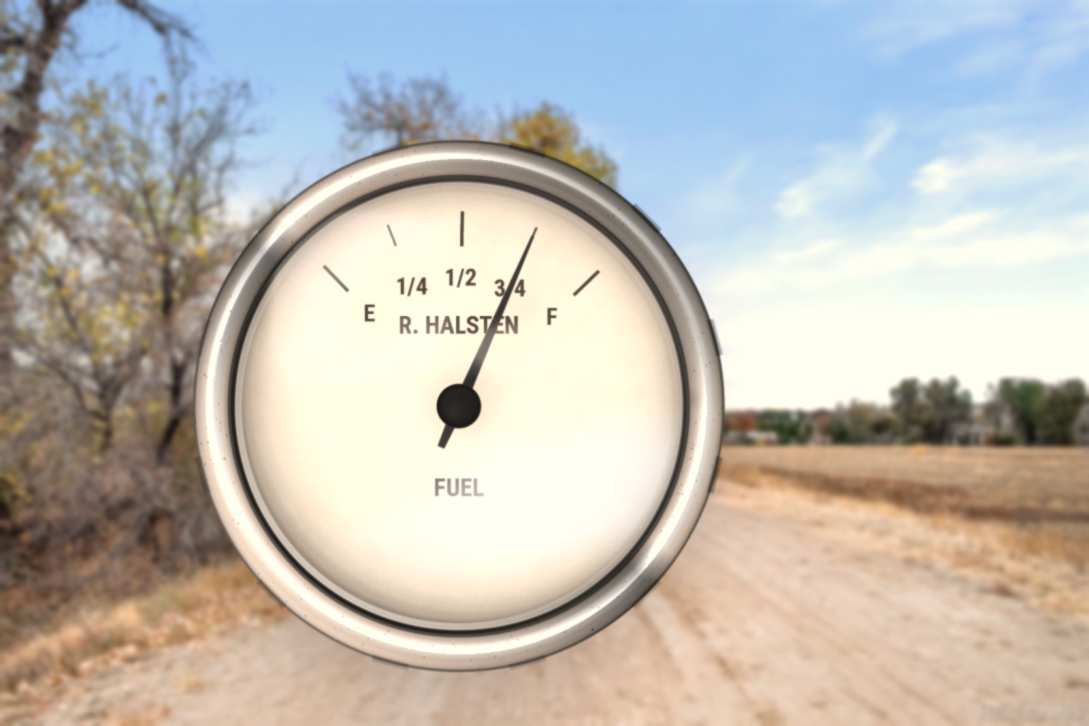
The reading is **0.75**
